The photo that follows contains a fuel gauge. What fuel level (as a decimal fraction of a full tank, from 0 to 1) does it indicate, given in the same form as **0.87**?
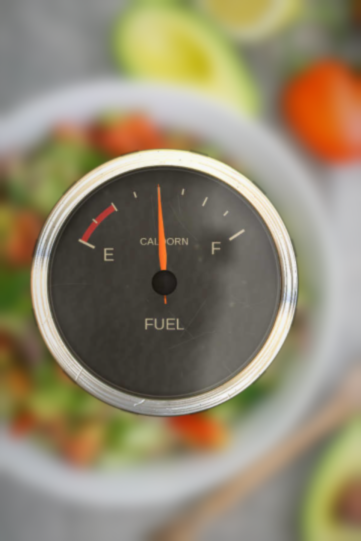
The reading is **0.5**
